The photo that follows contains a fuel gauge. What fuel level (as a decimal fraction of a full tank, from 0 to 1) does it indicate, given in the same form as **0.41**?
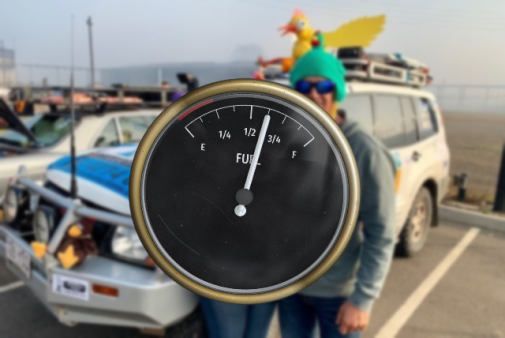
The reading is **0.625**
